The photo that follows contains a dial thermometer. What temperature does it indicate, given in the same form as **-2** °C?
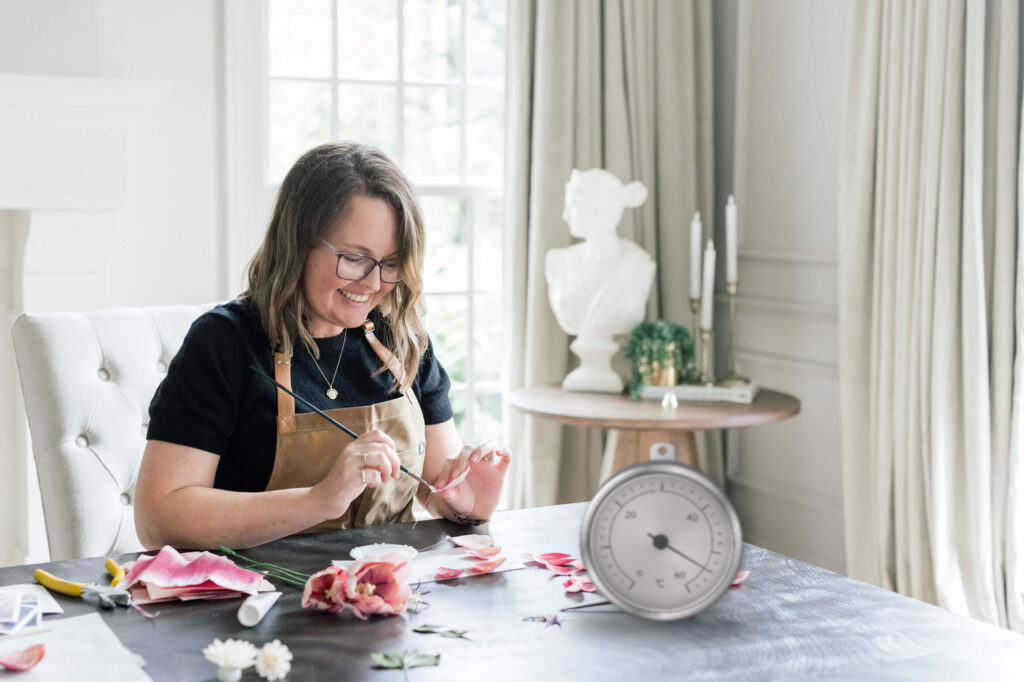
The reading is **54** °C
